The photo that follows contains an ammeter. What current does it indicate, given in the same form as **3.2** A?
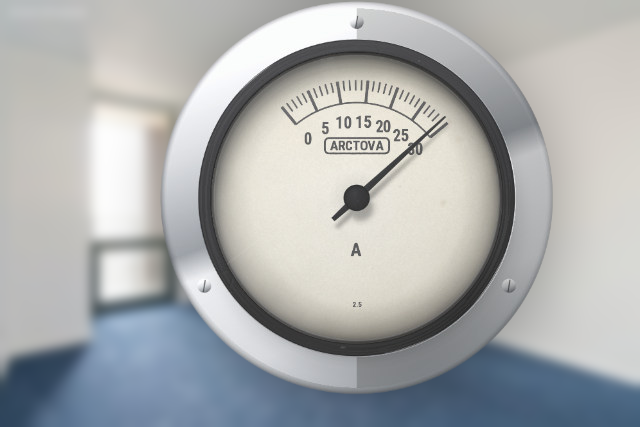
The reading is **29** A
